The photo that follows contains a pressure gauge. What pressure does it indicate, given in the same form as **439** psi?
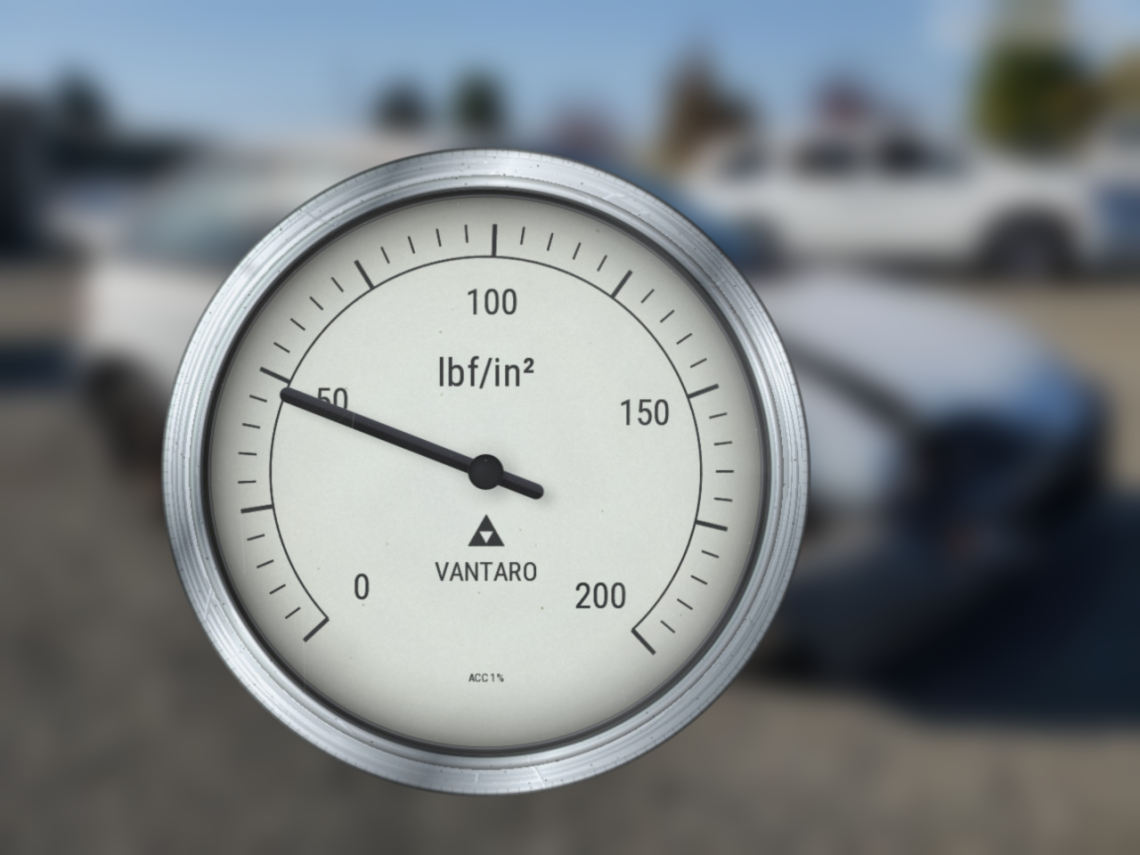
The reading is **47.5** psi
